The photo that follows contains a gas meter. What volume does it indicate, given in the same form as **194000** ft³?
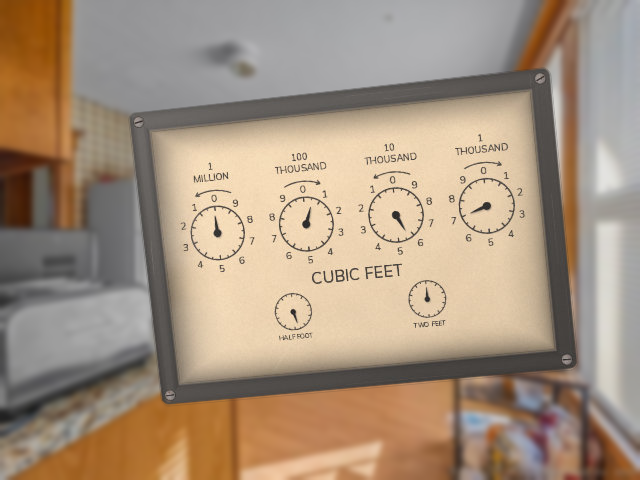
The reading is **5700** ft³
